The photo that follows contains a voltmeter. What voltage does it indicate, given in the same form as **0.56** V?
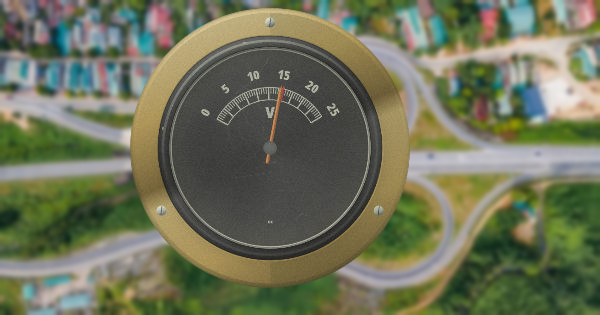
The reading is **15** V
